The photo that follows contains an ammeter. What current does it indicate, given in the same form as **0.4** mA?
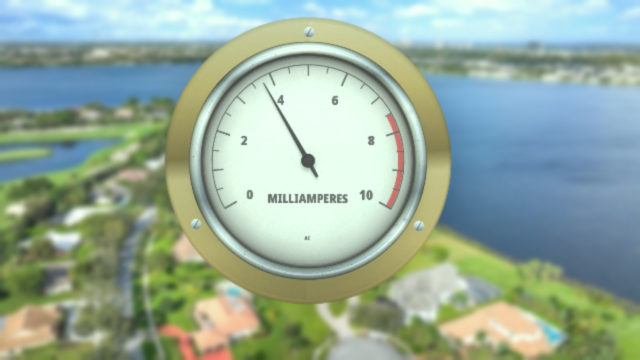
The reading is **3.75** mA
